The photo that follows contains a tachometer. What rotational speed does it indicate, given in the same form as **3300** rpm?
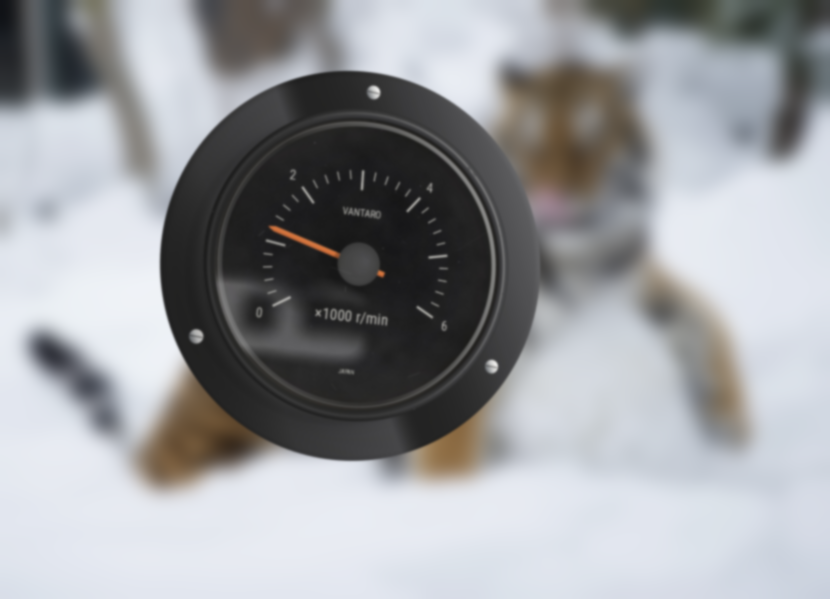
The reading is **1200** rpm
